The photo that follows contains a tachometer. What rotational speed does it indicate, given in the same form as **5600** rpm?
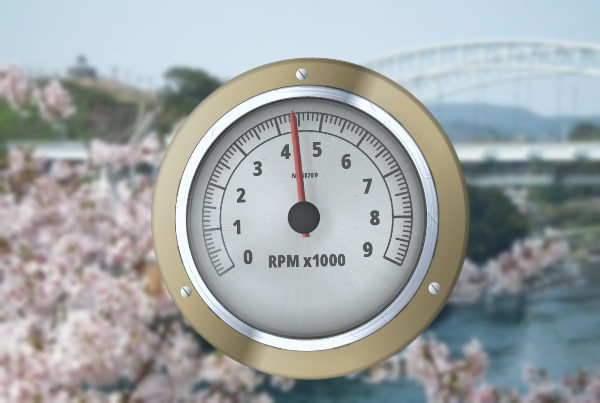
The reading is **4400** rpm
